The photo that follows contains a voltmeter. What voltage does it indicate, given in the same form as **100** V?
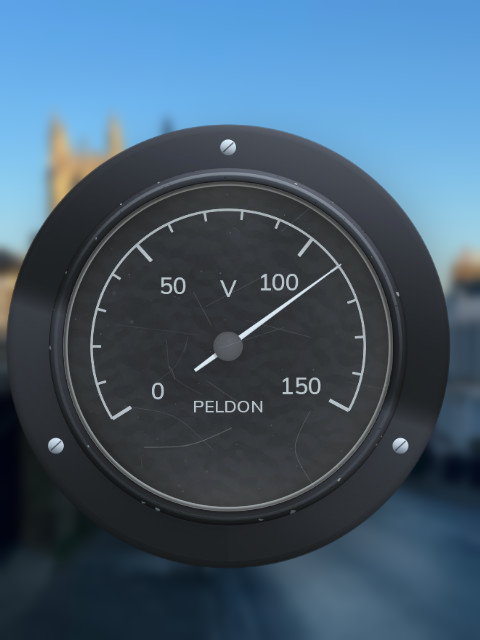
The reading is **110** V
